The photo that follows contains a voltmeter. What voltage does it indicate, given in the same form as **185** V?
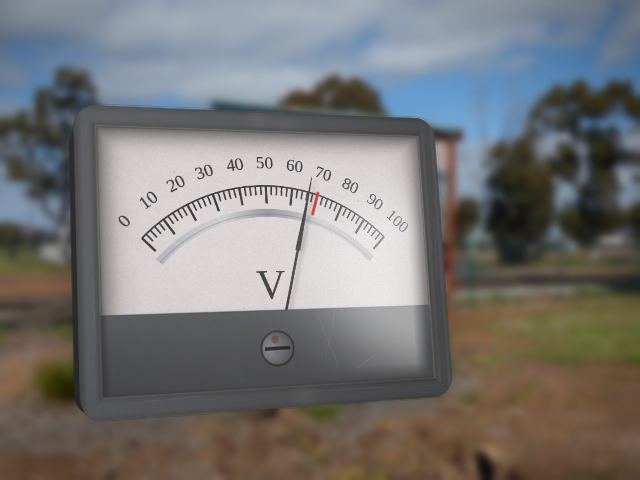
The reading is **66** V
